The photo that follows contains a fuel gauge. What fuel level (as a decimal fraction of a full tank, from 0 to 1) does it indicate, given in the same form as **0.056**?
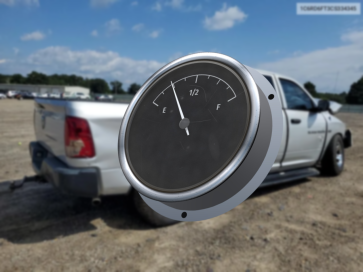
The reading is **0.25**
